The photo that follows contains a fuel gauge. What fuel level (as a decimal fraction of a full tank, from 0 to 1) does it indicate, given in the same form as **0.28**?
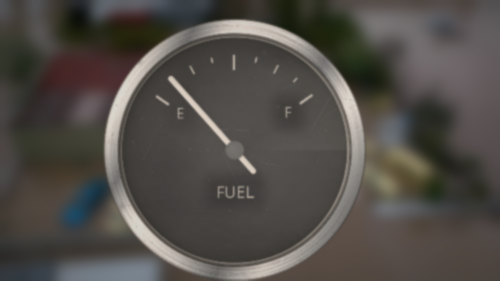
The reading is **0.125**
